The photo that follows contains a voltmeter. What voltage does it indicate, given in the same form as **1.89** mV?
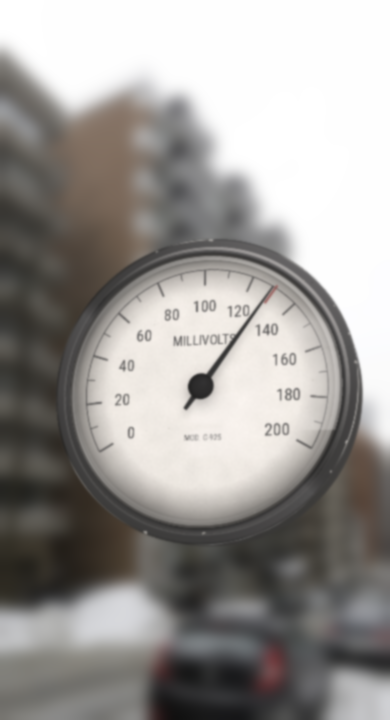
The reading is **130** mV
